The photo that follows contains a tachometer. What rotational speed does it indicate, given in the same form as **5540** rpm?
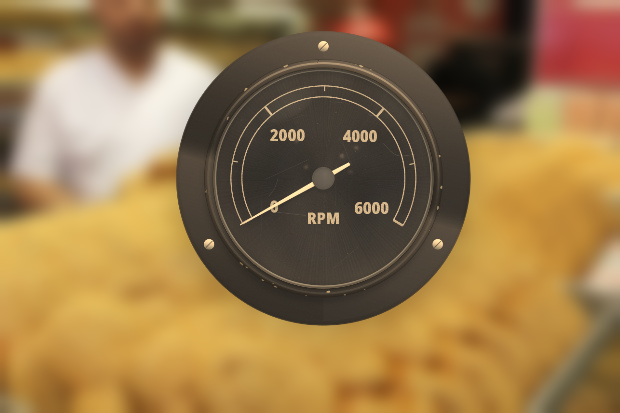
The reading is **0** rpm
